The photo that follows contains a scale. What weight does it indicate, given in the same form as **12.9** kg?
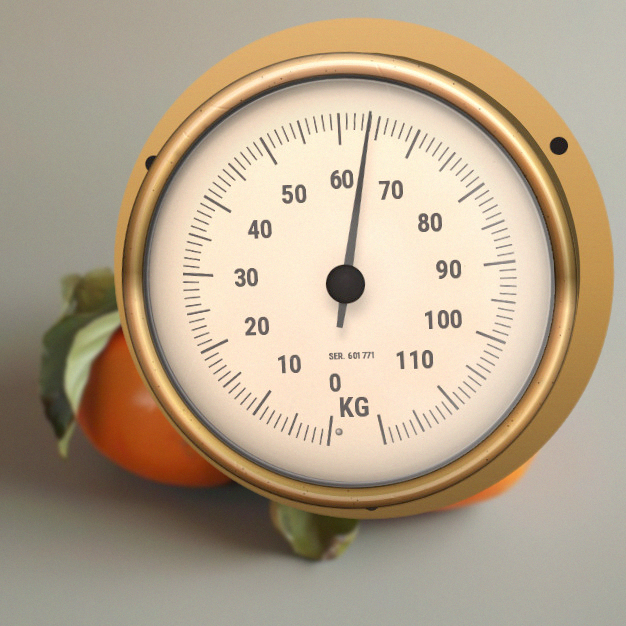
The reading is **64** kg
